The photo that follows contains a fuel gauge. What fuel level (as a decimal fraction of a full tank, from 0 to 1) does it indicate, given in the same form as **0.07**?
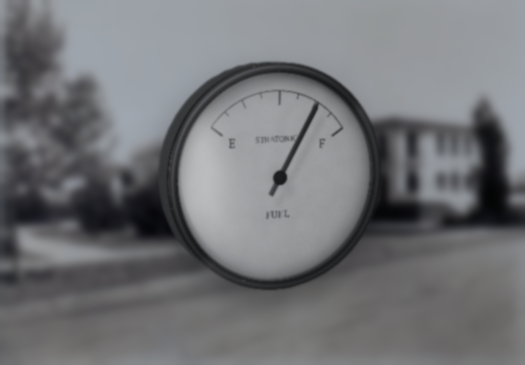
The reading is **0.75**
